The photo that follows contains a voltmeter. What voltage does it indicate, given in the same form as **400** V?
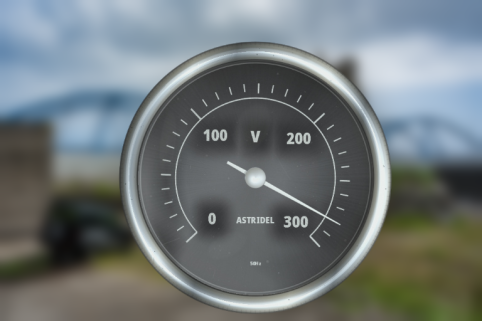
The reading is **280** V
